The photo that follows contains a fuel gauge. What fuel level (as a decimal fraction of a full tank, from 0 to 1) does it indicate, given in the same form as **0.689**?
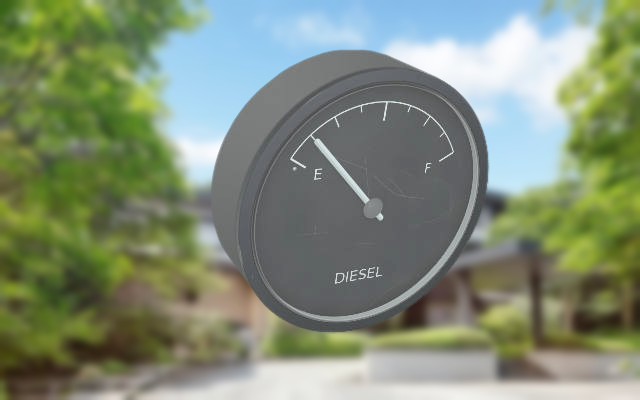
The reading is **0.125**
